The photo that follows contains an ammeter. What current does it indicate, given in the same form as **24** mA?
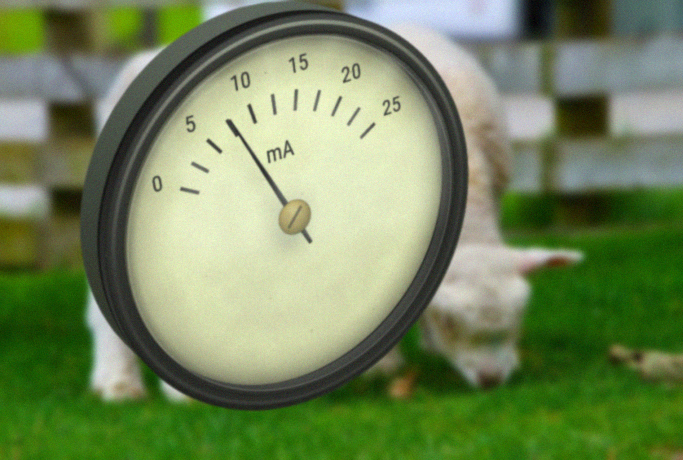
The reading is **7.5** mA
